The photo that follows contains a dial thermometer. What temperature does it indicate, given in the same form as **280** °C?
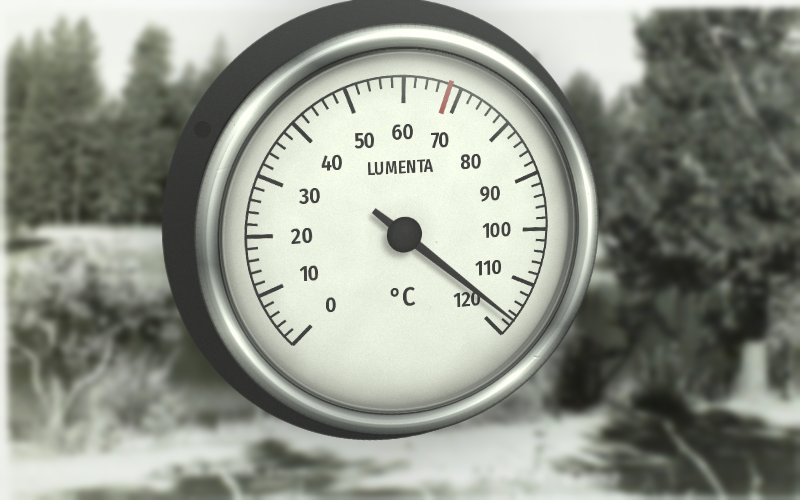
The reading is **117** °C
